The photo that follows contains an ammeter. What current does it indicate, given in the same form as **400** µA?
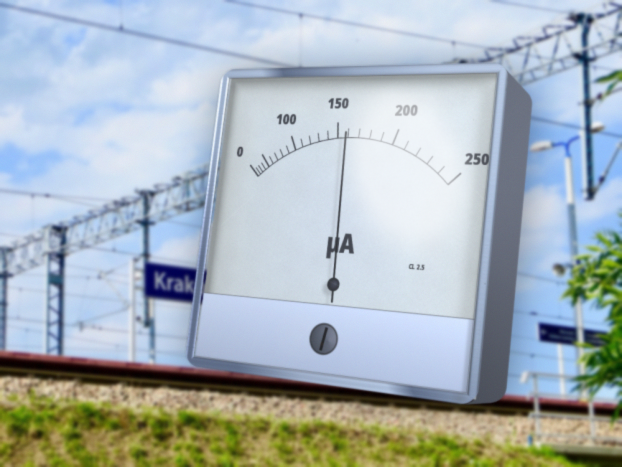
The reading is **160** µA
